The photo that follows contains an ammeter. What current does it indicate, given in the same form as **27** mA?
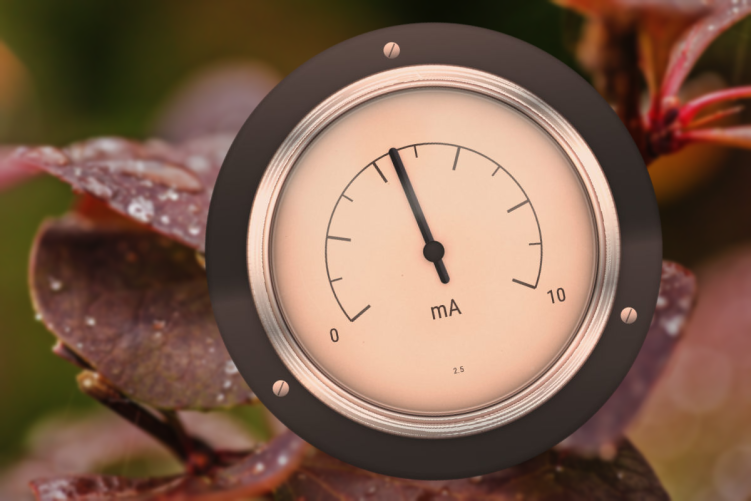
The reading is **4.5** mA
